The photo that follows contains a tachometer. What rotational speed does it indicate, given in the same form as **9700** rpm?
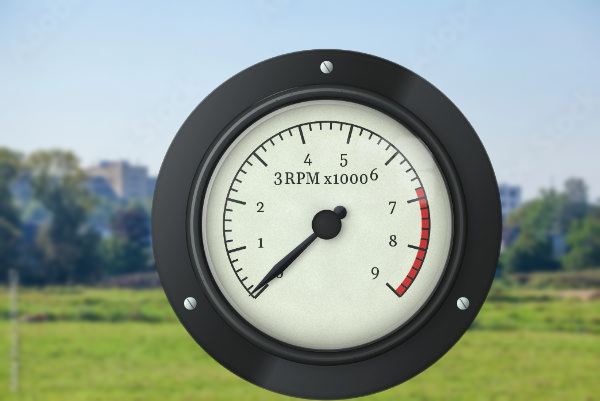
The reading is **100** rpm
